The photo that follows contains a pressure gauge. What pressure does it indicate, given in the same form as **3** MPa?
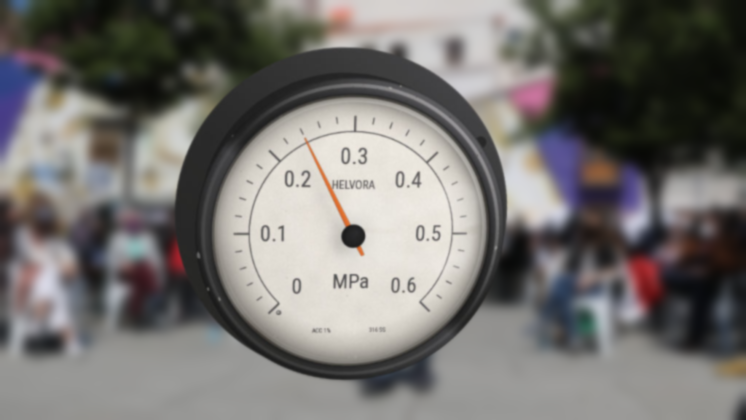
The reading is **0.24** MPa
